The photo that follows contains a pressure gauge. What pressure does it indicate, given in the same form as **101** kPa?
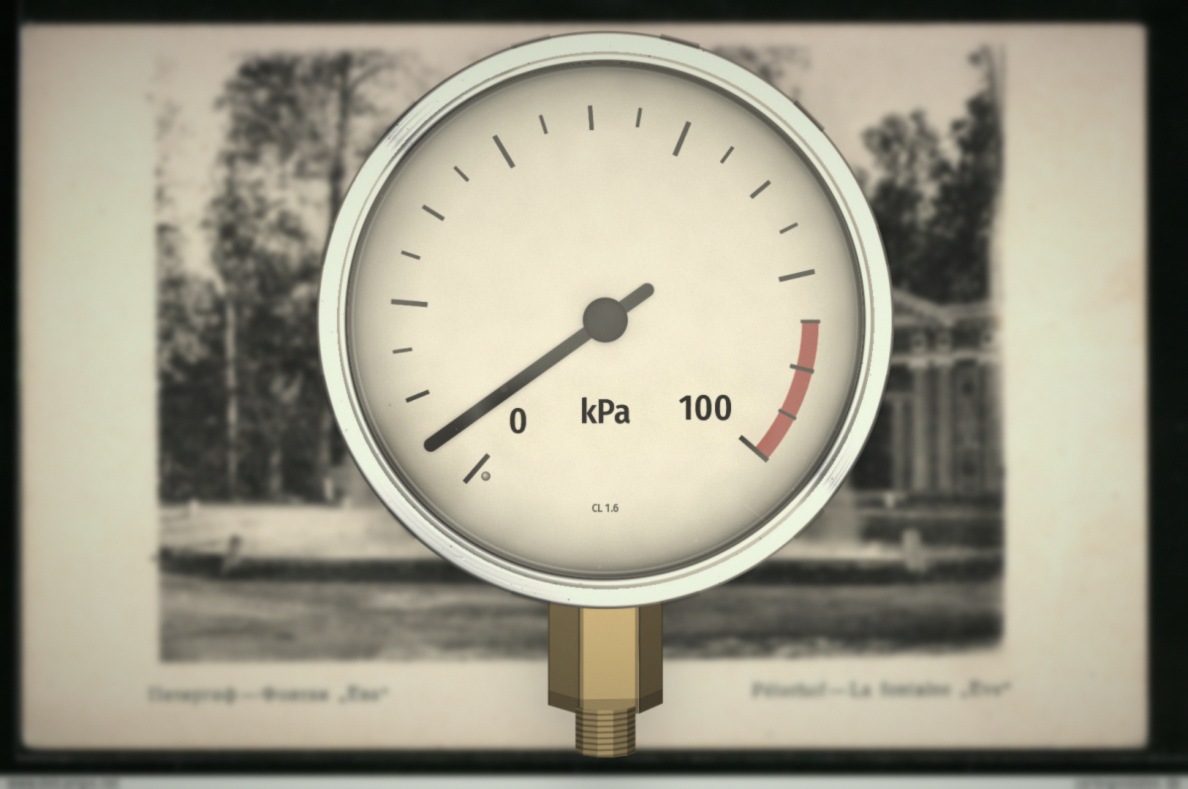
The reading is **5** kPa
